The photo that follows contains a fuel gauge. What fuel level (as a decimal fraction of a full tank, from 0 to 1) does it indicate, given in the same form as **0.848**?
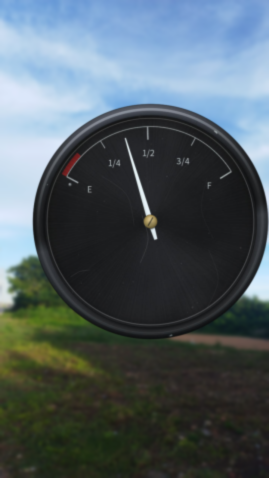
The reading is **0.375**
